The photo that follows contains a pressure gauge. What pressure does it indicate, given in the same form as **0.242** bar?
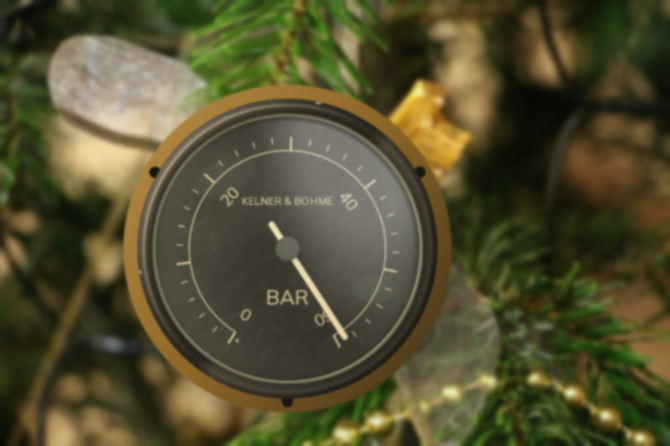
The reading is **59** bar
